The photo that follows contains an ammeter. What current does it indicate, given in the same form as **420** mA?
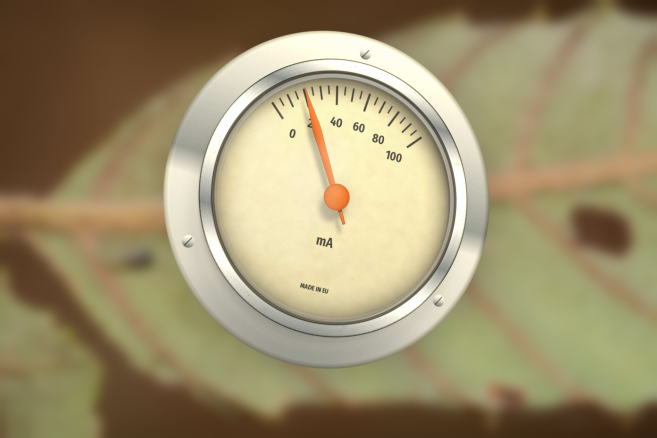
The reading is **20** mA
